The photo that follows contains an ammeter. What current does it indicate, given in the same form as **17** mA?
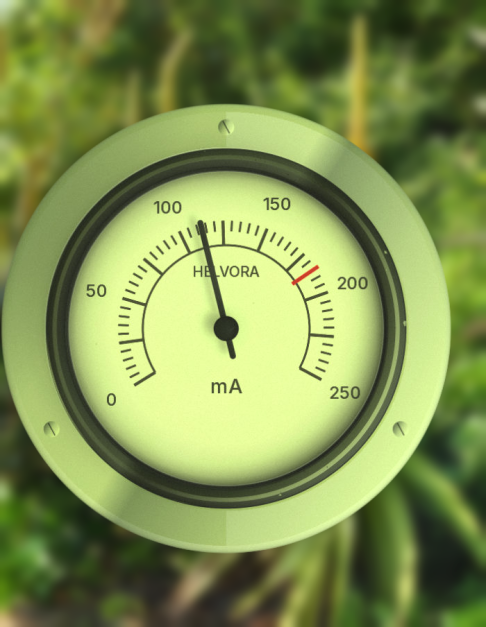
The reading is **112.5** mA
